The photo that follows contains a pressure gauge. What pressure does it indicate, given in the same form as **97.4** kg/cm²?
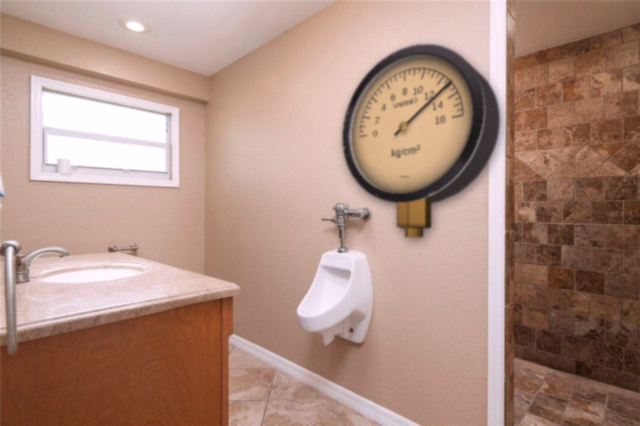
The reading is **13** kg/cm²
